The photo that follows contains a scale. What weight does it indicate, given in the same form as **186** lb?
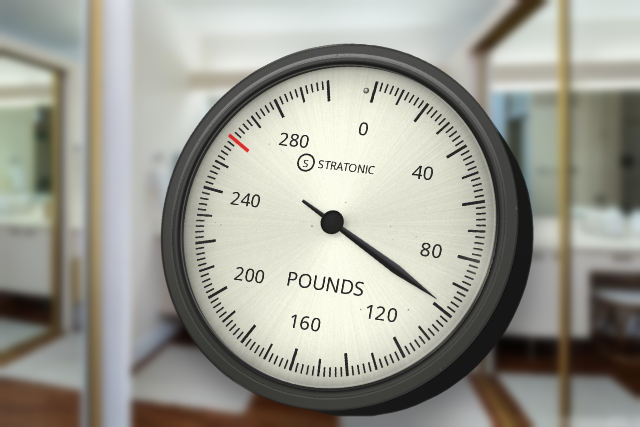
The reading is **98** lb
